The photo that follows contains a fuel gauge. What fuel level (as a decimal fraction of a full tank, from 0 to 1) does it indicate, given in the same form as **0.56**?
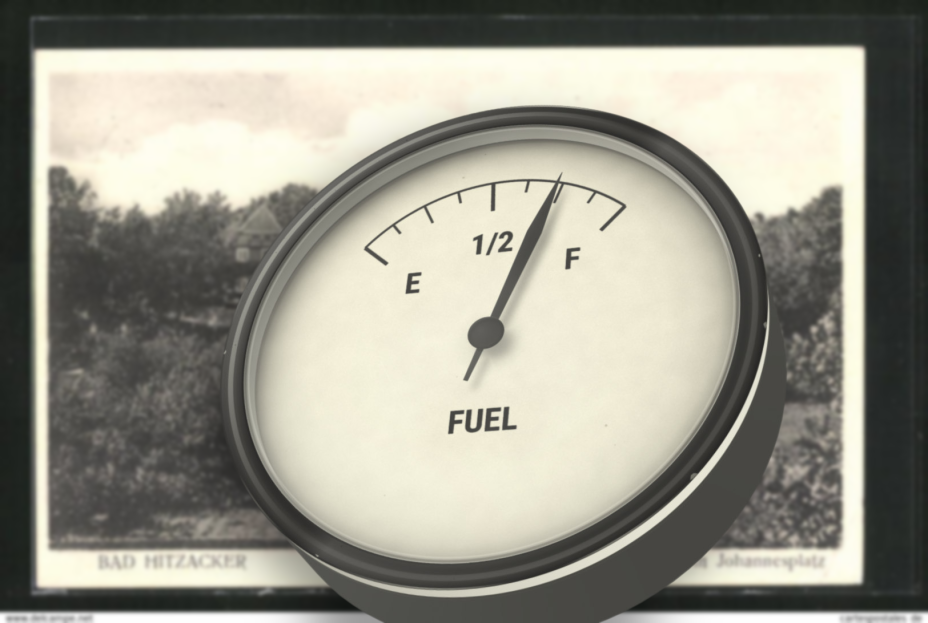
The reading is **0.75**
